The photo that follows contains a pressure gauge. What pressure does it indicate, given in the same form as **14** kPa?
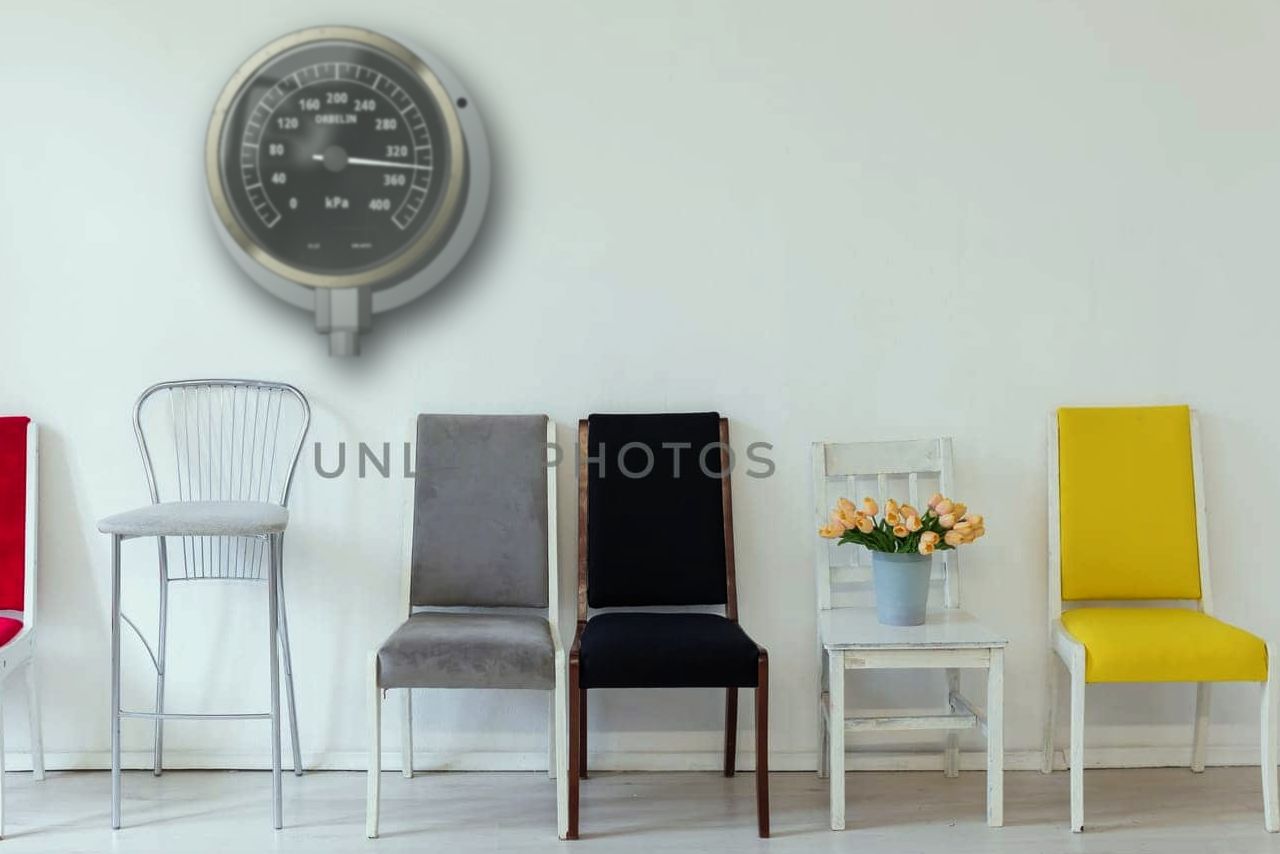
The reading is **340** kPa
